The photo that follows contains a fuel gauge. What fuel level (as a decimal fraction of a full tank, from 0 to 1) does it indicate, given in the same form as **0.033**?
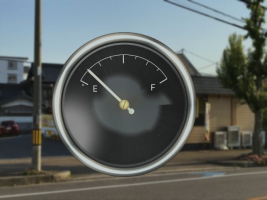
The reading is **0.125**
